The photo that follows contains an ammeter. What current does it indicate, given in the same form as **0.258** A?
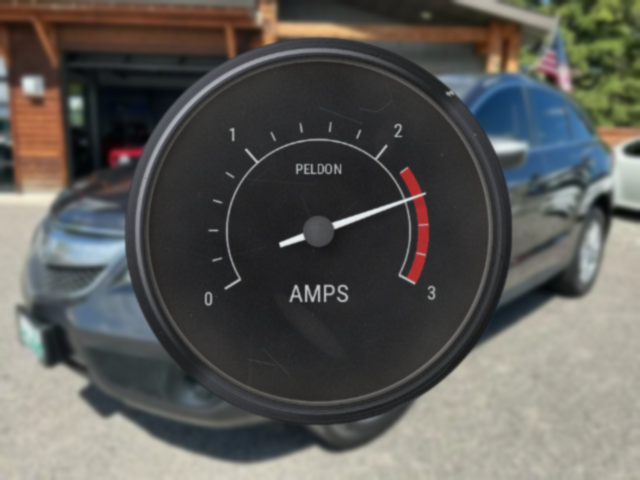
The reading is **2.4** A
